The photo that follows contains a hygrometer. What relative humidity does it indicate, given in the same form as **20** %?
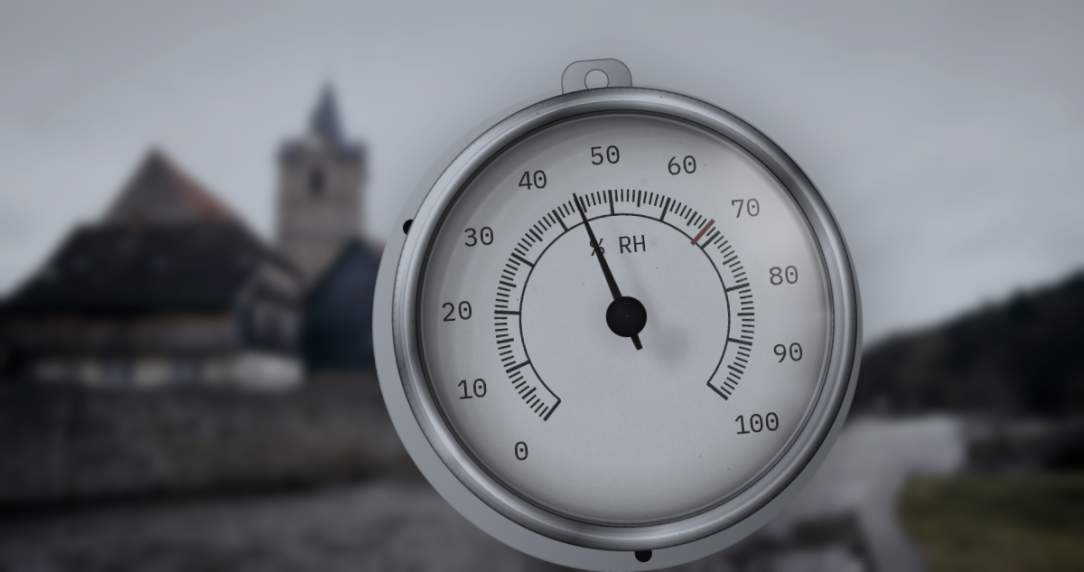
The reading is **44** %
